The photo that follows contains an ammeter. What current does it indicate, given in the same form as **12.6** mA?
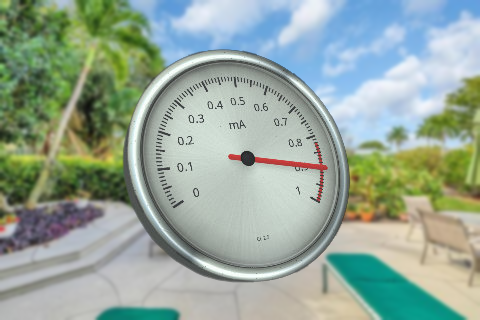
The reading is **0.9** mA
